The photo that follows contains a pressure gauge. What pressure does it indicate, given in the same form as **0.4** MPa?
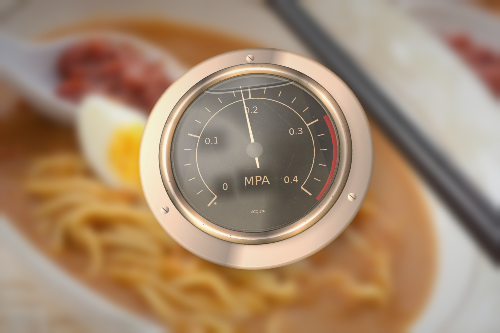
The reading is **0.19** MPa
